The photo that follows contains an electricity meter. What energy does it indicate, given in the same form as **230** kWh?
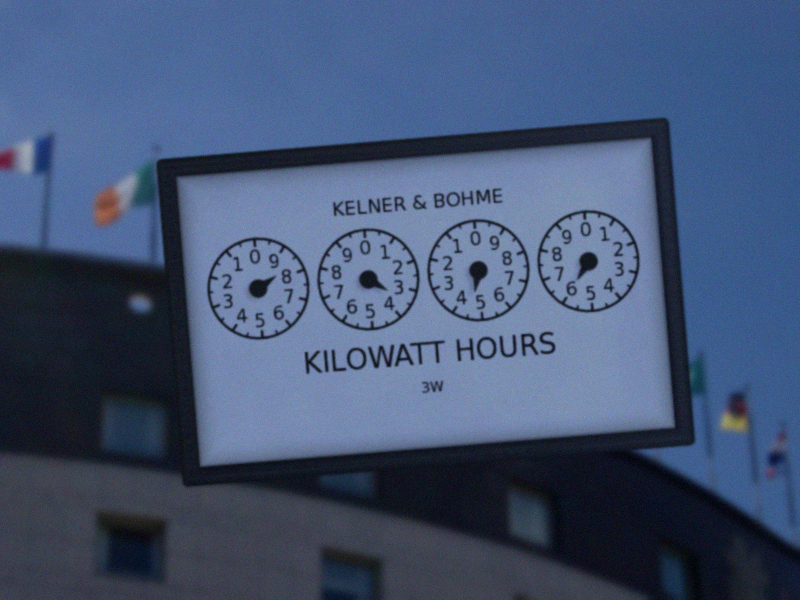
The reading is **8346** kWh
